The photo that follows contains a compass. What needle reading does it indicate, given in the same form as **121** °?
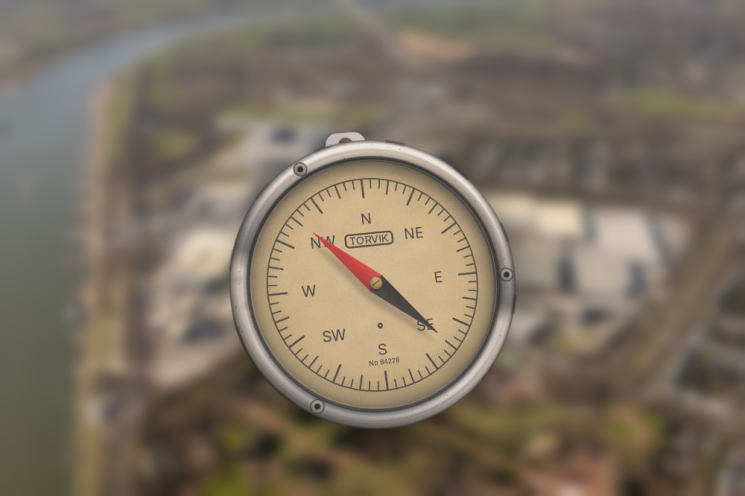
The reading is **315** °
